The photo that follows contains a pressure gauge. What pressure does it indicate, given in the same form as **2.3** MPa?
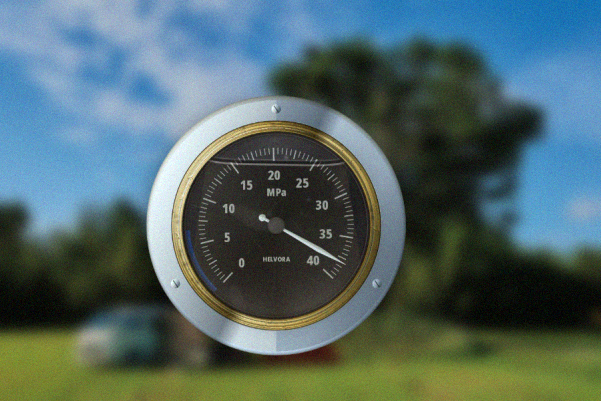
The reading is **38** MPa
